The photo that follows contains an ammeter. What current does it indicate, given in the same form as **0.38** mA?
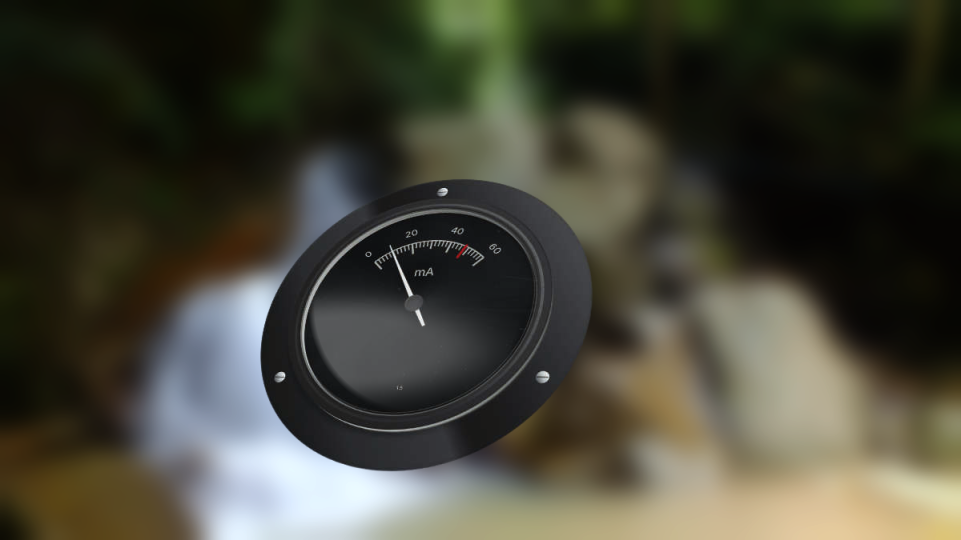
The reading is **10** mA
